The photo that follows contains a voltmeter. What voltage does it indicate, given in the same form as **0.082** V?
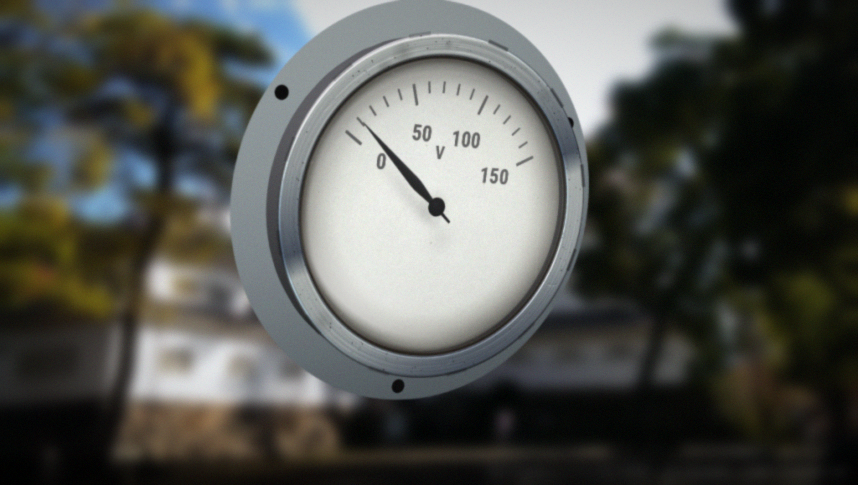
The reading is **10** V
